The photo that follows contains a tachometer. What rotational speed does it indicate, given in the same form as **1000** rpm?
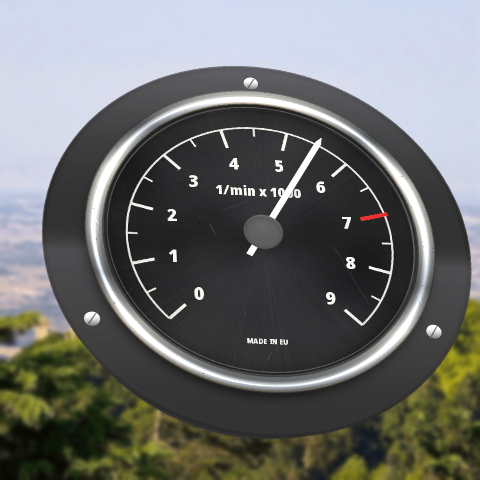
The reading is **5500** rpm
